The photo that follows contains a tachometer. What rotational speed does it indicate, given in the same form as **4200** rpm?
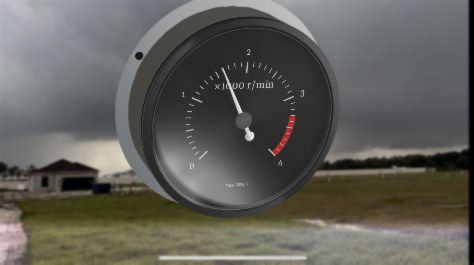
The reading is **1600** rpm
